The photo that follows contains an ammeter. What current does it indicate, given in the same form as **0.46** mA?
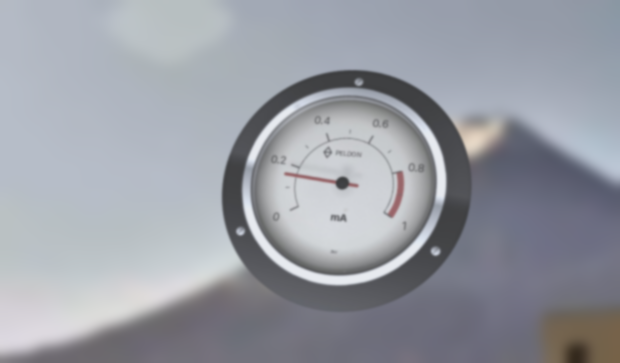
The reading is **0.15** mA
